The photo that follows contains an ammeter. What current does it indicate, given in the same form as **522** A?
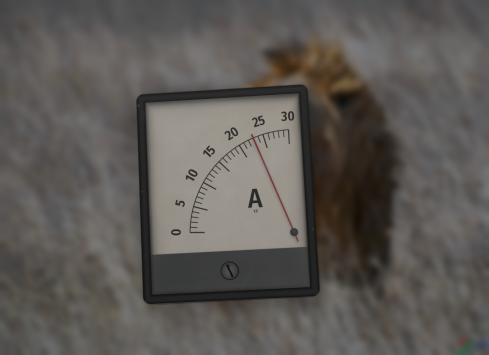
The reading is **23** A
